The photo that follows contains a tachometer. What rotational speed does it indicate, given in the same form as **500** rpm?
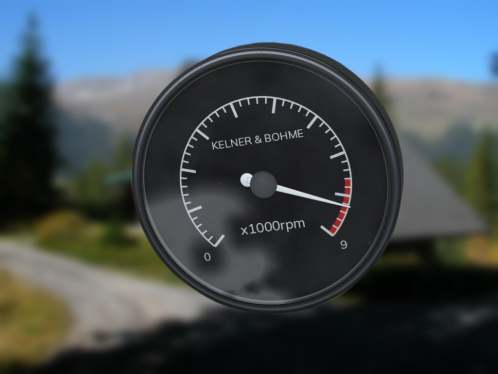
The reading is **8200** rpm
